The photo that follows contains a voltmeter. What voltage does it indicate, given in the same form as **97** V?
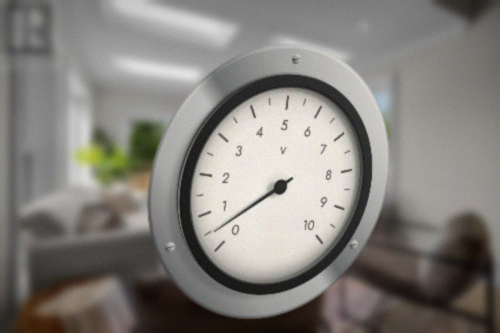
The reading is **0.5** V
